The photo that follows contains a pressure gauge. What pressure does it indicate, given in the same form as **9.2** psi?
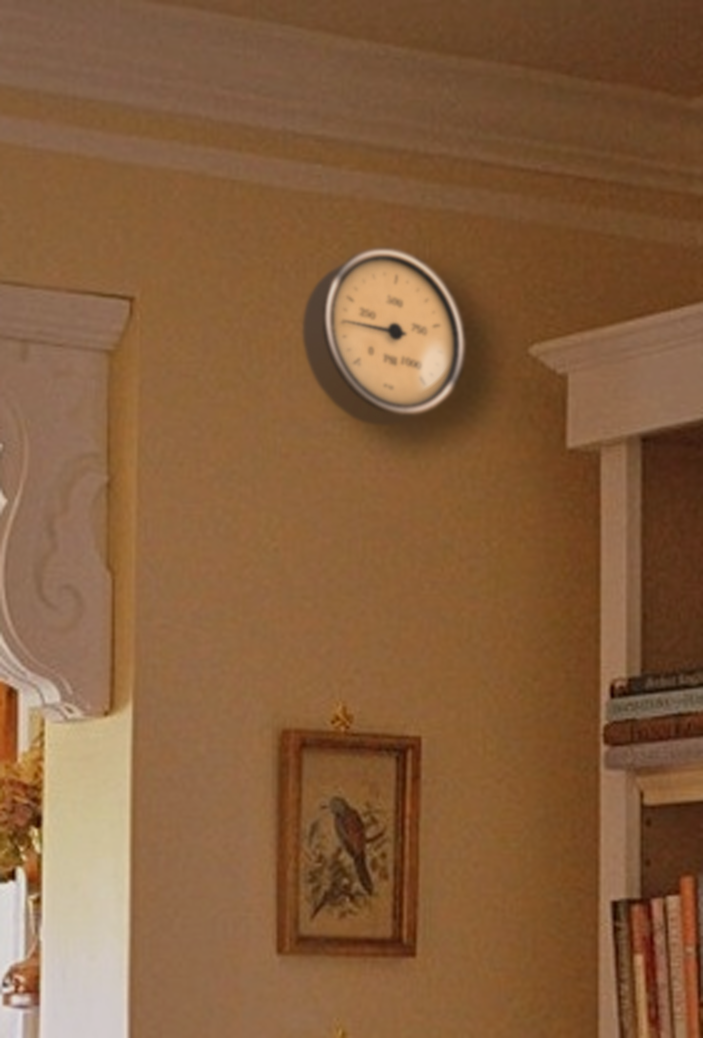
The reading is **150** psi
